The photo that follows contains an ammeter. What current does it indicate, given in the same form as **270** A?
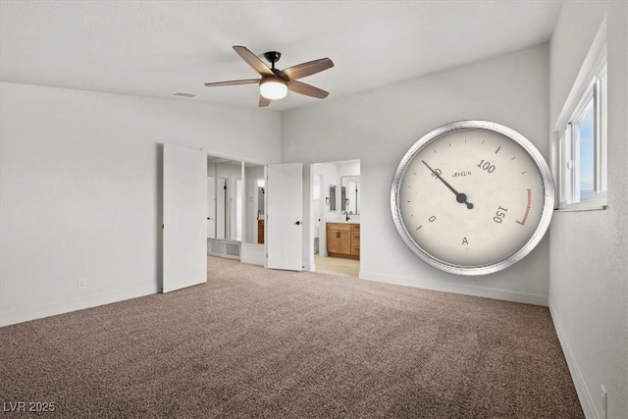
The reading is **50** A
